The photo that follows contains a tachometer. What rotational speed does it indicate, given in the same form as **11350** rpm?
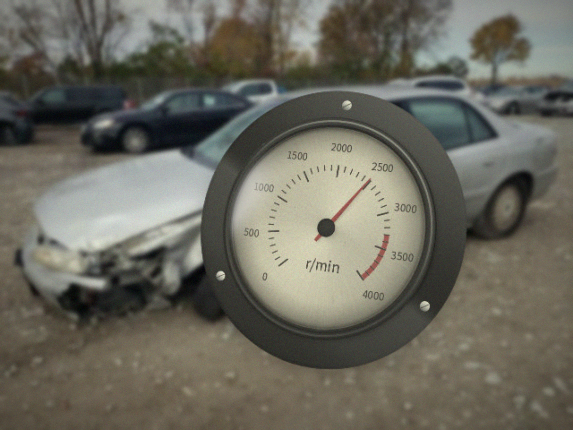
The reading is **2500** rpm
